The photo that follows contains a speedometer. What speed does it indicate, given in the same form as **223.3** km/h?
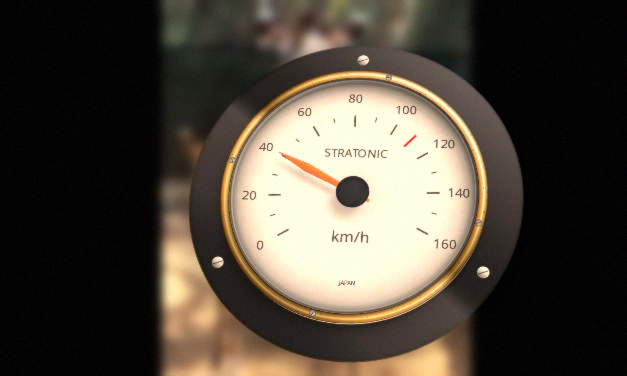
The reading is **40** km/h
